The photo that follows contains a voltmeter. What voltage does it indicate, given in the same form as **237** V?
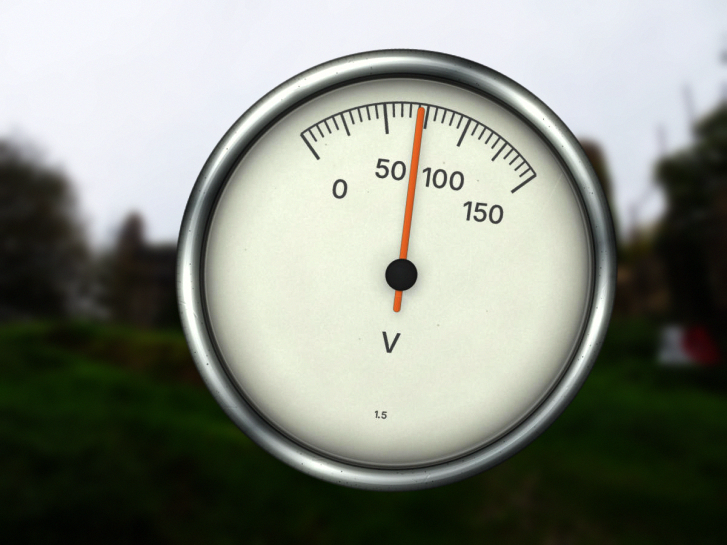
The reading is **70** V
